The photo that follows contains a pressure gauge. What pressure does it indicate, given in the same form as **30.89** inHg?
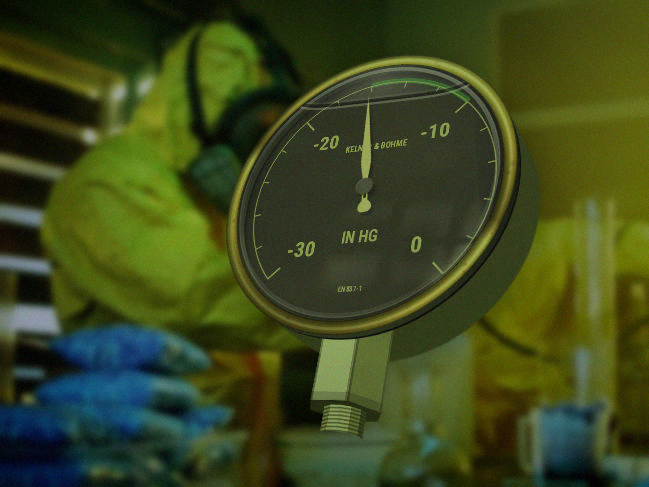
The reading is **-16** inHg
